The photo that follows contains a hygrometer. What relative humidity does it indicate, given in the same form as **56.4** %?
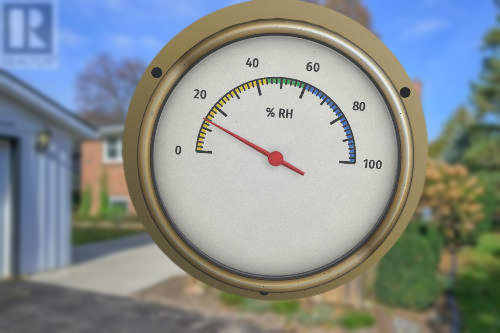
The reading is **14** %
